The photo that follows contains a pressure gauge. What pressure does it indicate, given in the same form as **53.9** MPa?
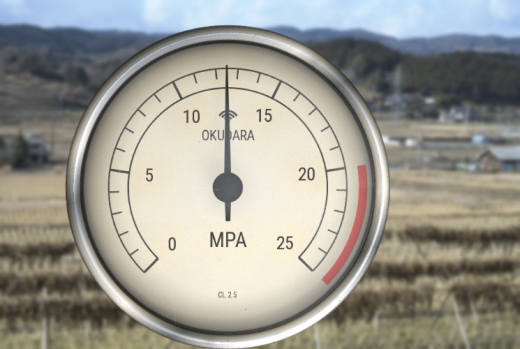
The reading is **12.5** MPa
